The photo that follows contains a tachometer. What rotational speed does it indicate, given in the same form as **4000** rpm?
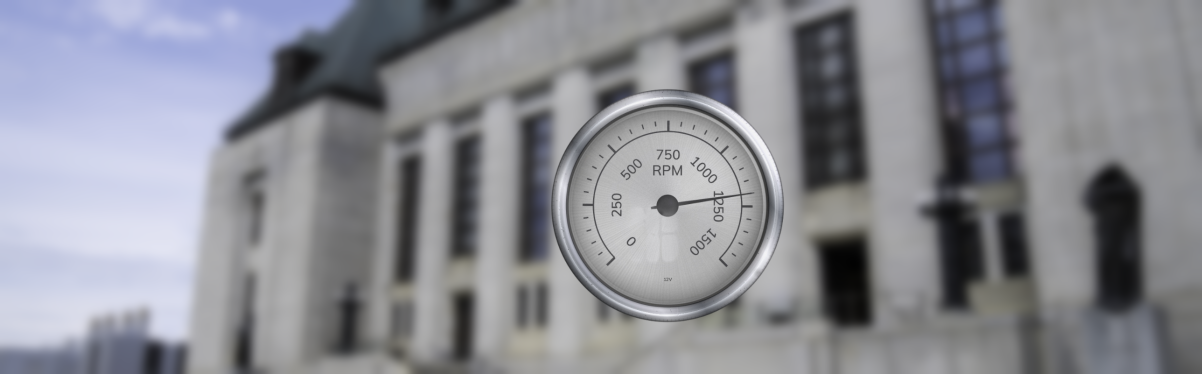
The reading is **1200** rpm
